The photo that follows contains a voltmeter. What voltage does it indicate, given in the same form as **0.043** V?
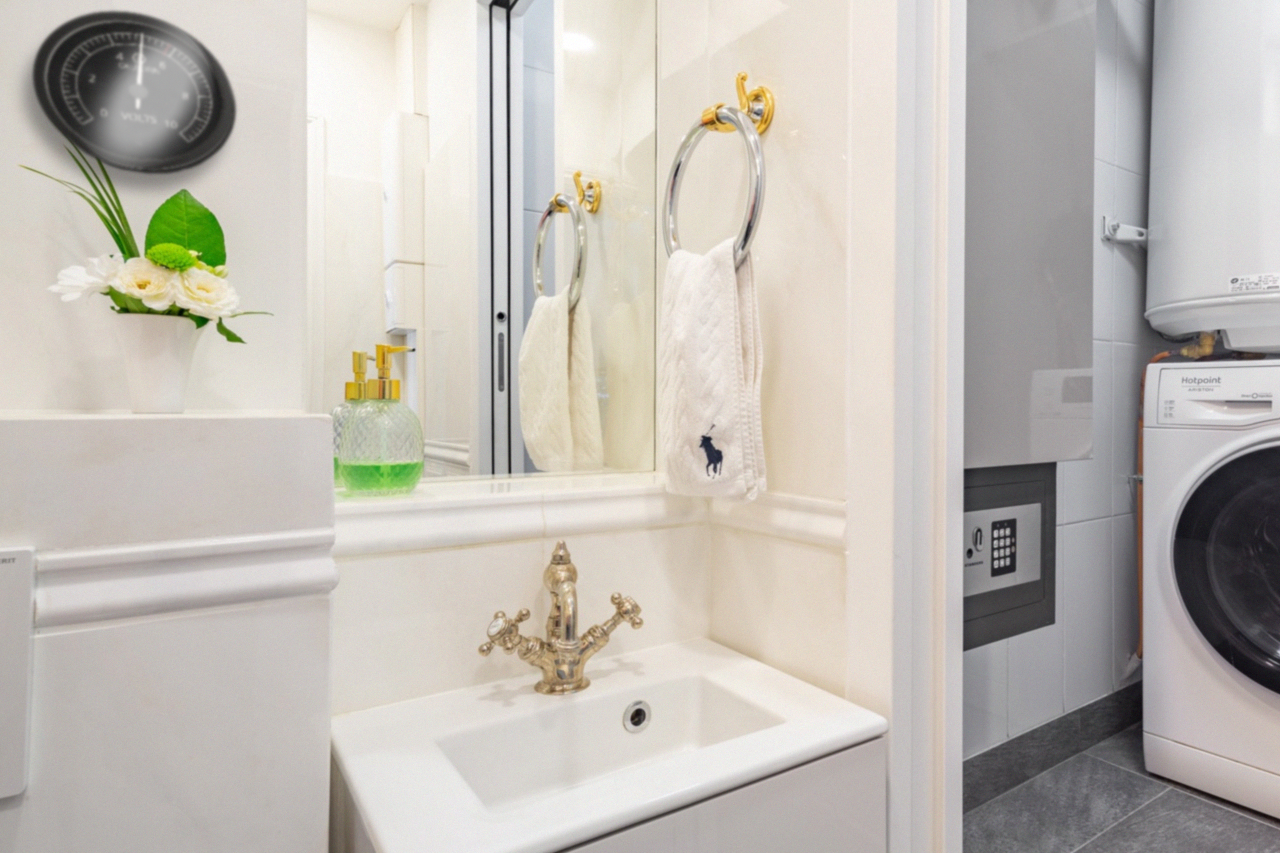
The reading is **5** V
